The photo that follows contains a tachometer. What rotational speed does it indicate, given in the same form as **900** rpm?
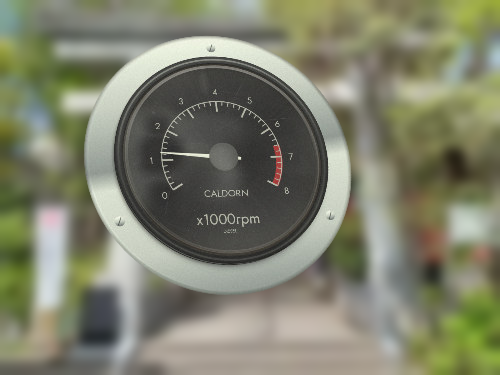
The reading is **1200** rpm
